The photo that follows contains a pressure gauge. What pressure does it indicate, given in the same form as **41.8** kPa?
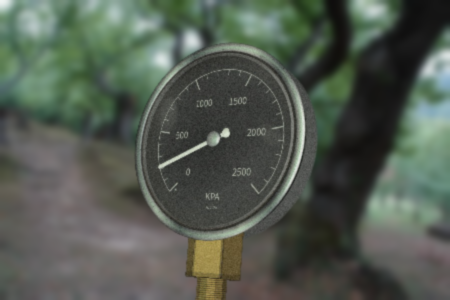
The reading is **200** kPa
